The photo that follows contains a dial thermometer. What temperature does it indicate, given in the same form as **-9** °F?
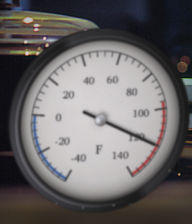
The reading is **120** °F
